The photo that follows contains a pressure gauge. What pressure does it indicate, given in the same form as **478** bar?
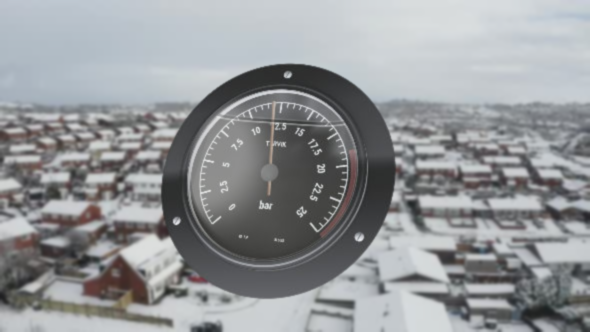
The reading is **12** bar
